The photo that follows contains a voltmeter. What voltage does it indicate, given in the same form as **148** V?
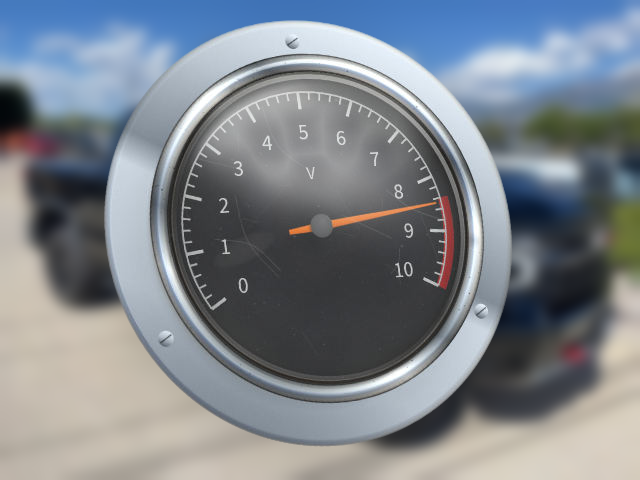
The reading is **8.5** V
